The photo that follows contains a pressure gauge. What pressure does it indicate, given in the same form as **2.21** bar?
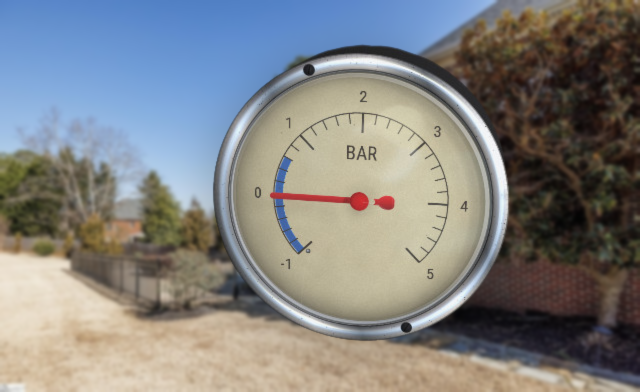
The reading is **0** bar
